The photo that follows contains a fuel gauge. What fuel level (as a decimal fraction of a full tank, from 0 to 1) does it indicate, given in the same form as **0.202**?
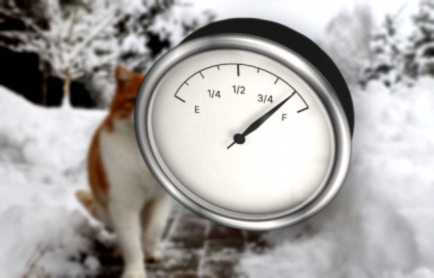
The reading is **0.875**
